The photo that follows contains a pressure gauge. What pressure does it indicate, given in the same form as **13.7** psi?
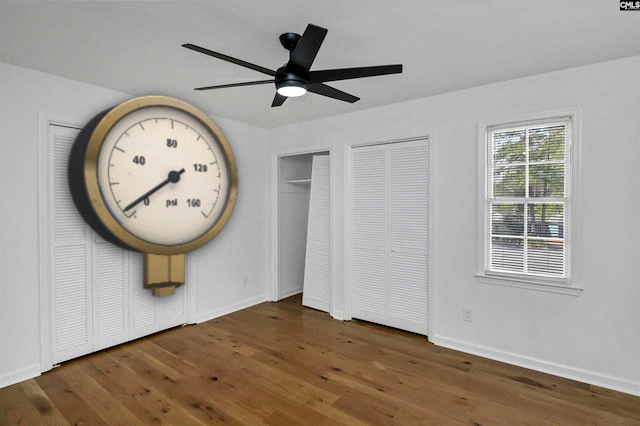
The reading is **5** psi
